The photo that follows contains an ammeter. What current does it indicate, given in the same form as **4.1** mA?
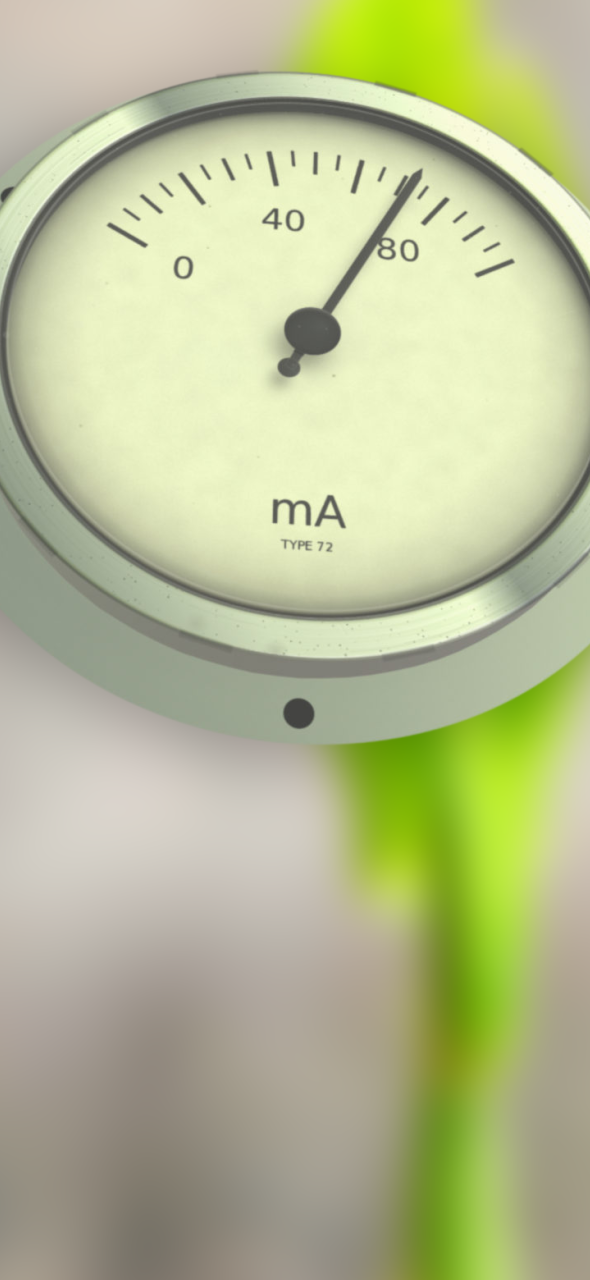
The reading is **72.5** mA
